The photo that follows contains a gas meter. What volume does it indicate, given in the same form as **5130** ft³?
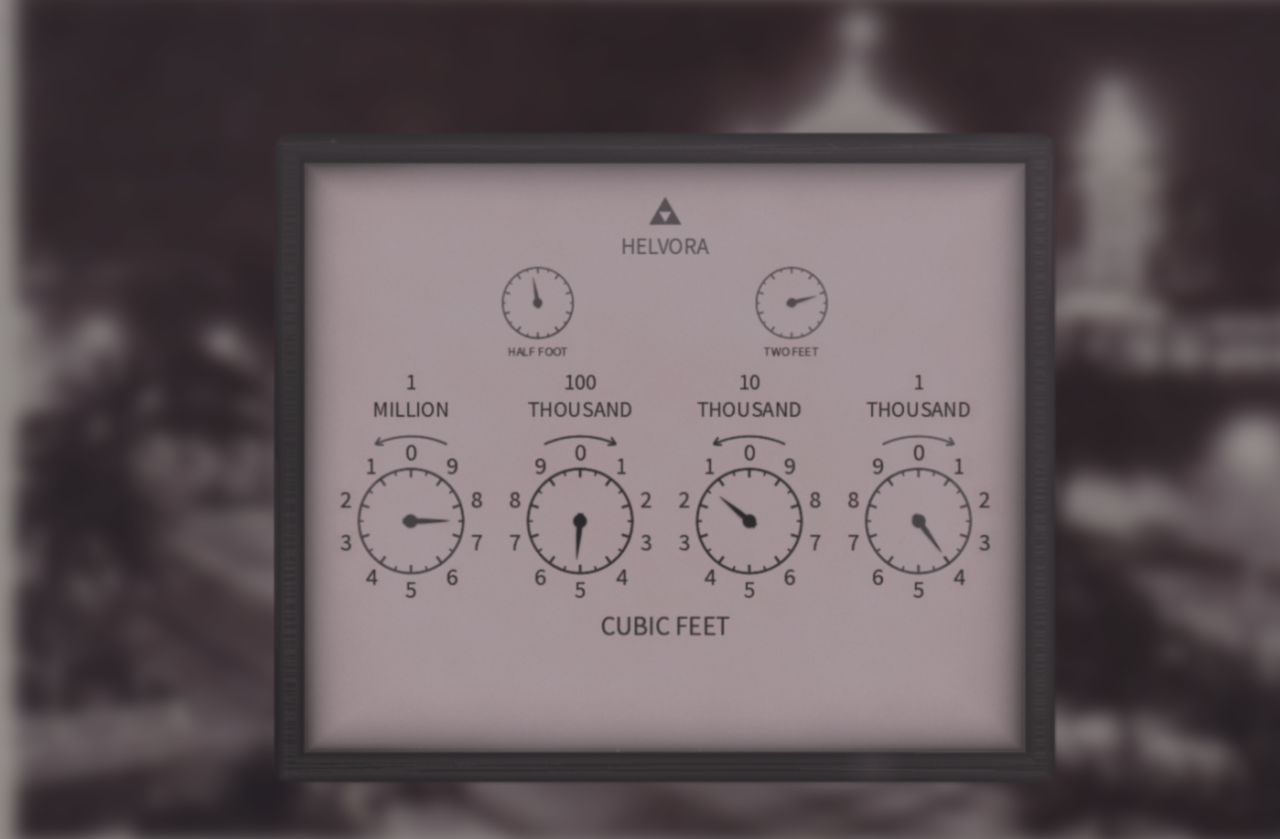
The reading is **751400** ft³
